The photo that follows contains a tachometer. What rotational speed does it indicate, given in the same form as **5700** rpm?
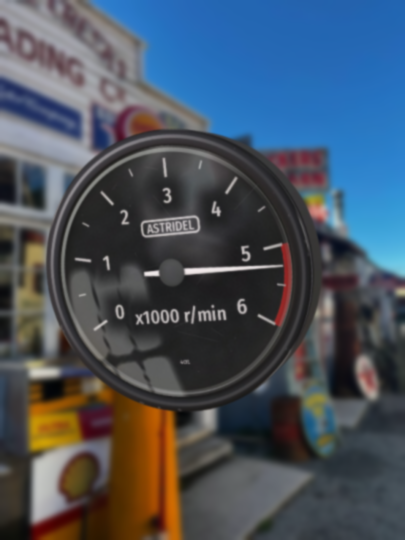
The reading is **5250** rpm
